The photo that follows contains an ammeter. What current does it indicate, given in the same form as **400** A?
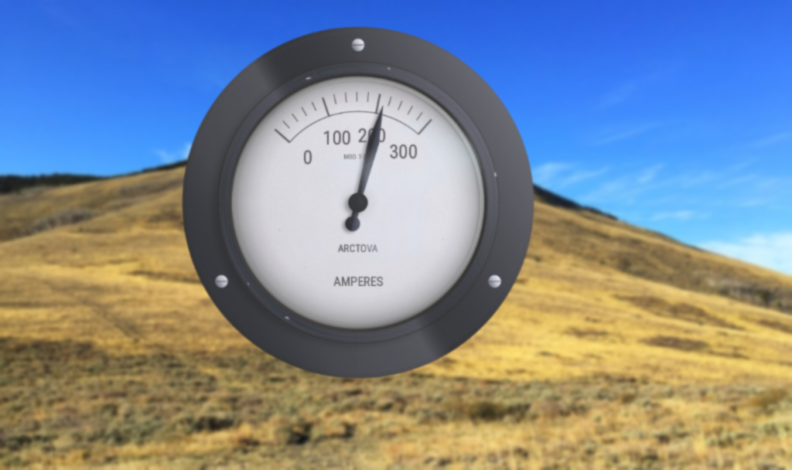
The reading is **210** A
